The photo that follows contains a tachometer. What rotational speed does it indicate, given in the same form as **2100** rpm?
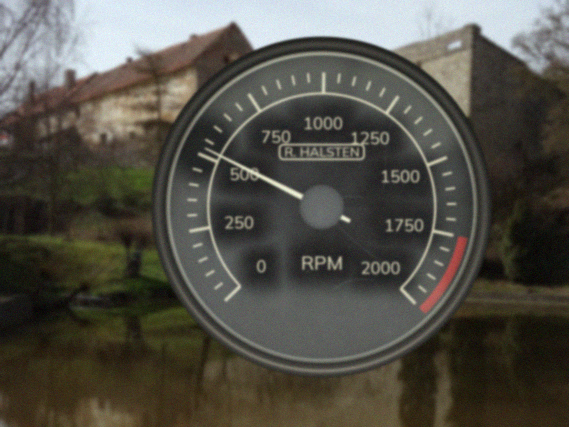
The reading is **525** rpm
